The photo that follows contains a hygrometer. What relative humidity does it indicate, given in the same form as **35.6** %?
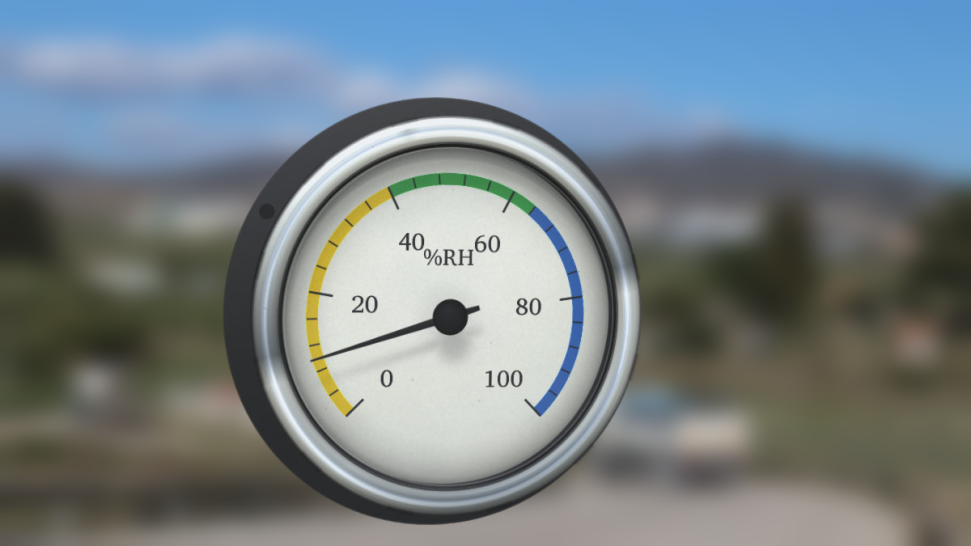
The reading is **10** %
